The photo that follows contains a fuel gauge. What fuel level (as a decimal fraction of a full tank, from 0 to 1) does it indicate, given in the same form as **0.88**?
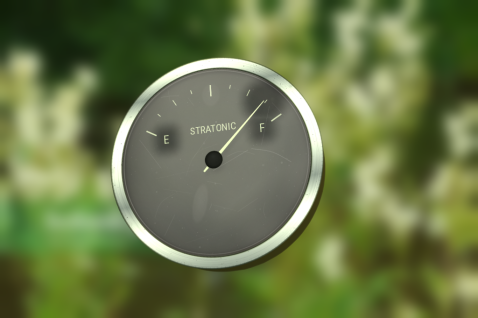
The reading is **0.875**
